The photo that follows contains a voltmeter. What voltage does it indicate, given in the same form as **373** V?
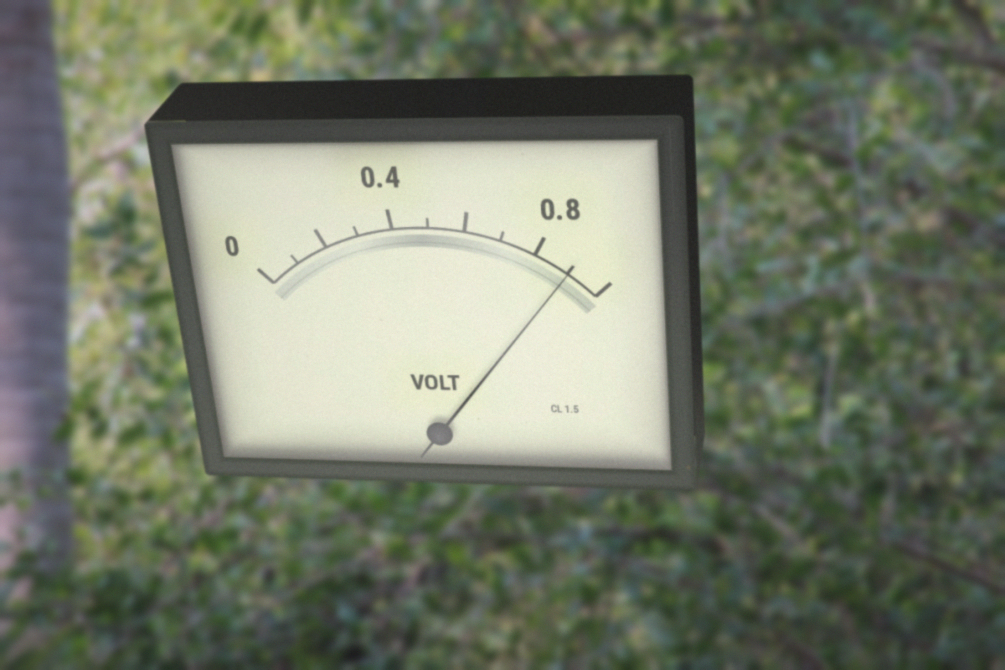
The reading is **0.9** V
